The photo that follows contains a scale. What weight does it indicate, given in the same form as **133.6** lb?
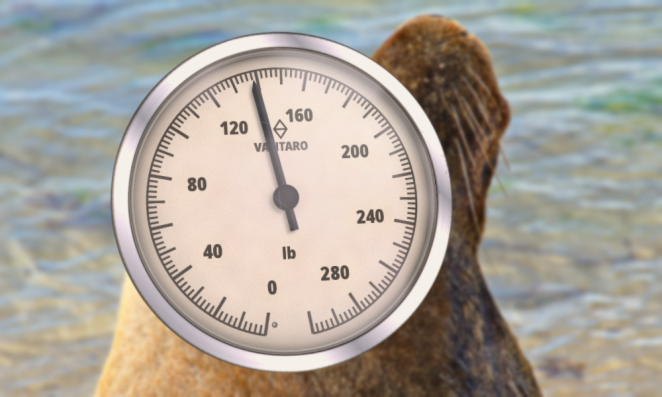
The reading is **138** lb
